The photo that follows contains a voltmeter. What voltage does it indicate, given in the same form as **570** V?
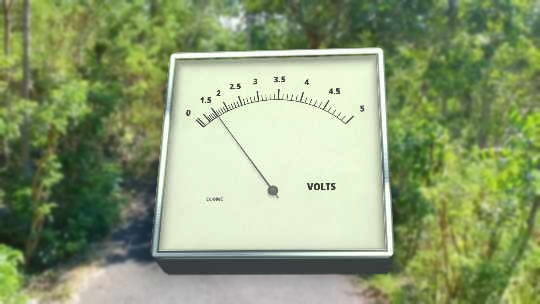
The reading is **1.5** V
